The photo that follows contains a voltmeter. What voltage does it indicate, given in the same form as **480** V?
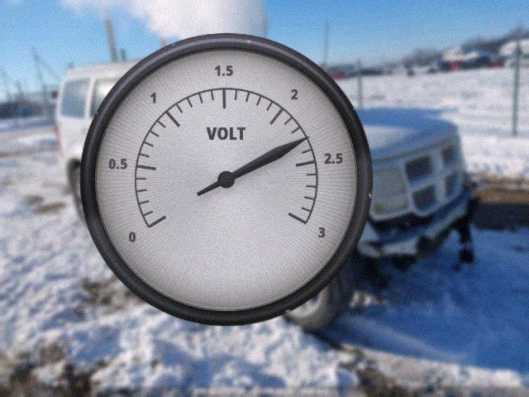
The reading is **2.3** V
